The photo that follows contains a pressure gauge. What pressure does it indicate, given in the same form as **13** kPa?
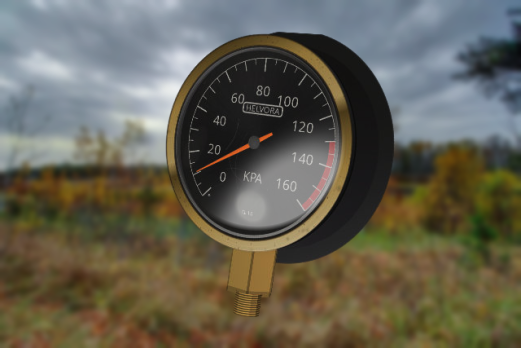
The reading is **10** kPa
